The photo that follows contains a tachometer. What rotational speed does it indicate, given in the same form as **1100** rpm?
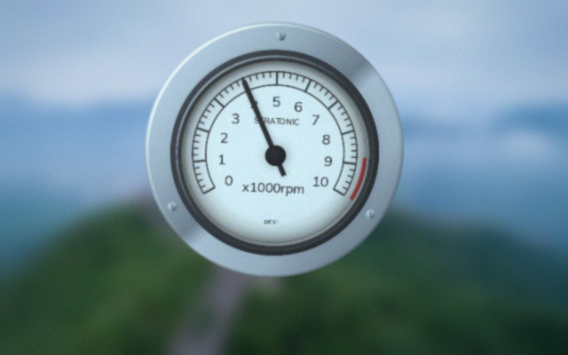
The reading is **4000** rpm
